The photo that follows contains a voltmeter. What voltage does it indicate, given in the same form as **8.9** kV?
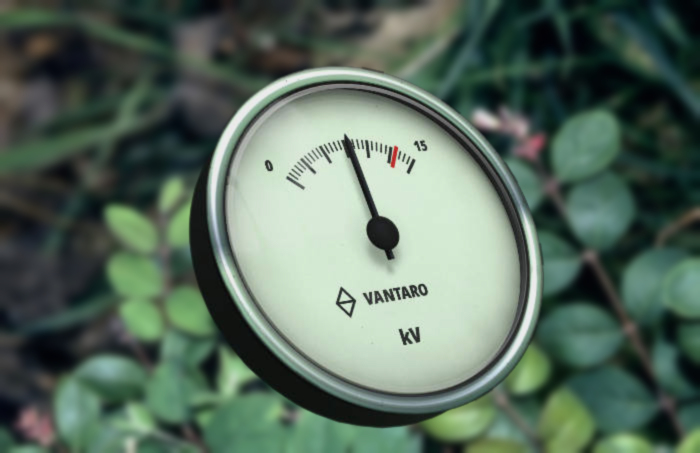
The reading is **7.5** kV
